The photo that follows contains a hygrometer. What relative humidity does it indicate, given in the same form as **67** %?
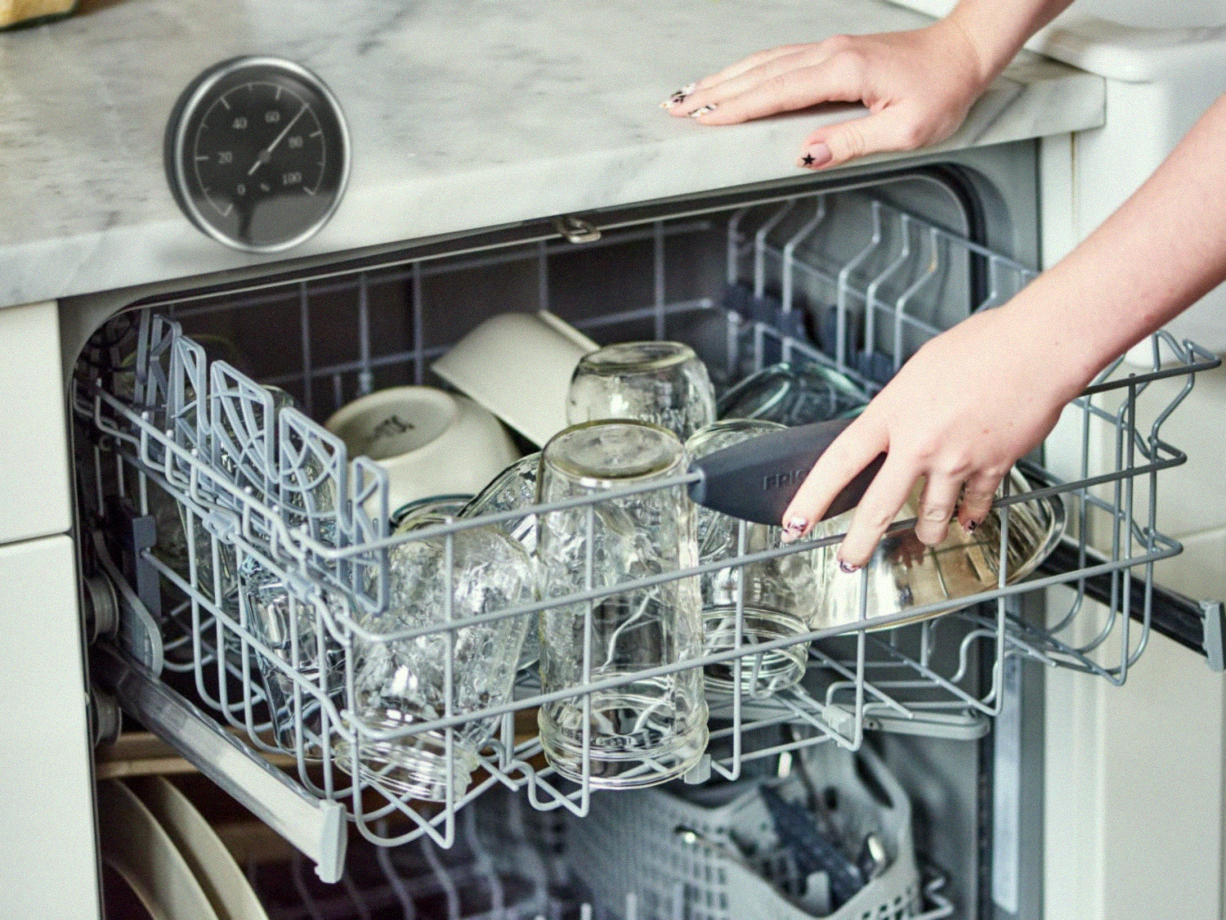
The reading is **70** %
